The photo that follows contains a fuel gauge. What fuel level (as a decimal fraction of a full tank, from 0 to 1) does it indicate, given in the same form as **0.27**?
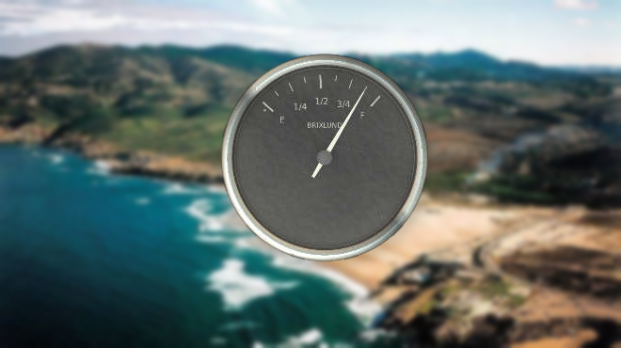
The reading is **0.875**
